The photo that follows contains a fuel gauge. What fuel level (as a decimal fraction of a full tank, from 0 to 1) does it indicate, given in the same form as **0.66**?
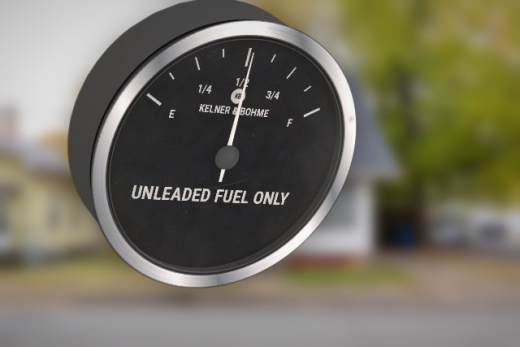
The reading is **0.5**
